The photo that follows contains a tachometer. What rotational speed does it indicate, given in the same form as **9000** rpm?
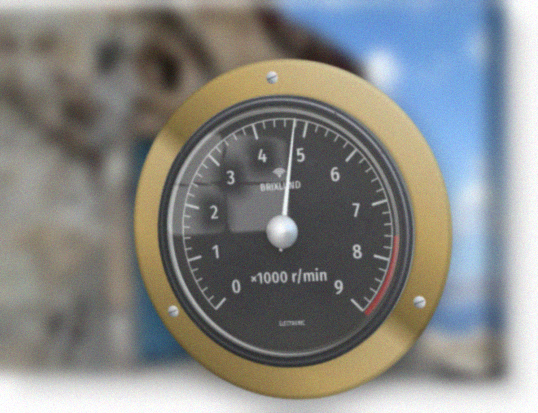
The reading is **4800** rpm
